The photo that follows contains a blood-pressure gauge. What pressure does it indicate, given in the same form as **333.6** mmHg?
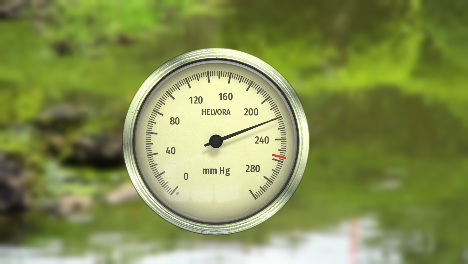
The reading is **220** mmHg
